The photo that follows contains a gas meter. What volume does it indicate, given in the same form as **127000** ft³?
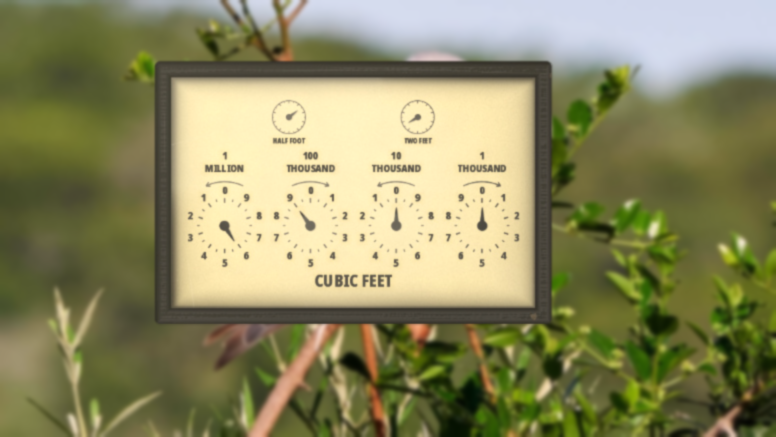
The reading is **590000** ft³
